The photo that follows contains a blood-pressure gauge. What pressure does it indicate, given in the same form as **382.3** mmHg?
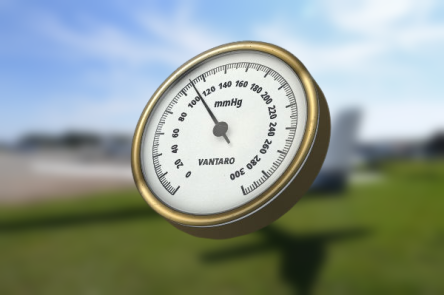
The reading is **110** mmHg
